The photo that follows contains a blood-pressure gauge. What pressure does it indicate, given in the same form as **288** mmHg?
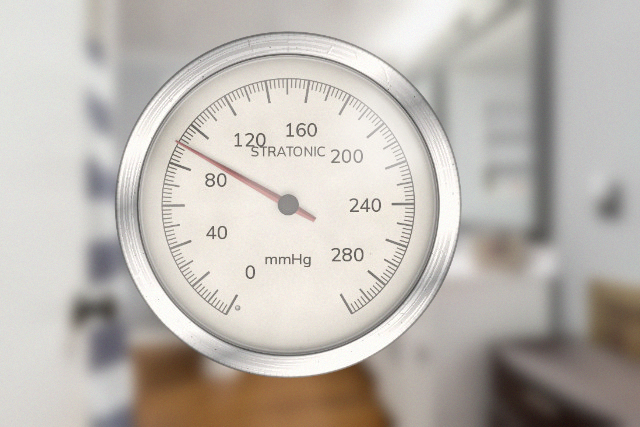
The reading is **90** mmHg
